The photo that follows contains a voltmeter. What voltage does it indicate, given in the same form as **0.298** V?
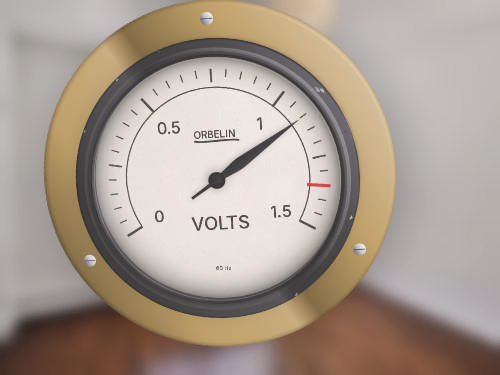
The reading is **1.1** V
